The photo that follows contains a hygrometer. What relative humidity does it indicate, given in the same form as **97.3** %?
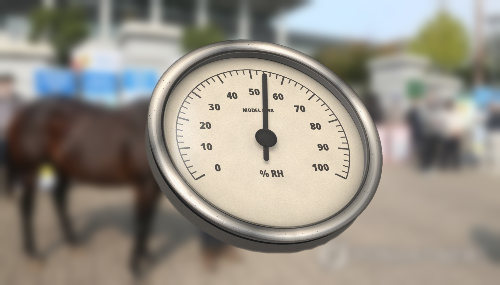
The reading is **54** %
